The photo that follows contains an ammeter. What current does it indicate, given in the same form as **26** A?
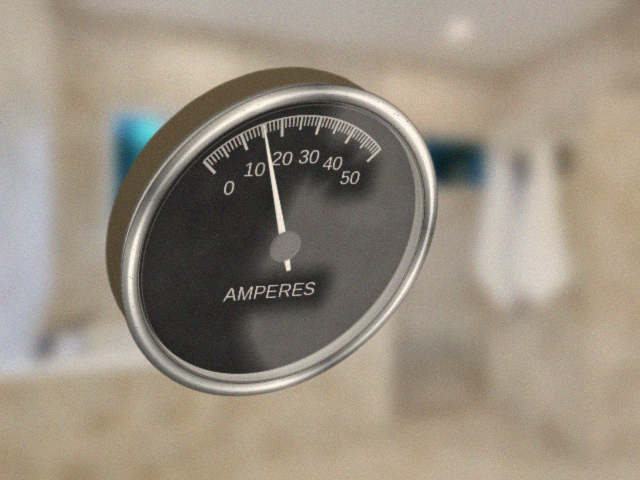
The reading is **15** A
